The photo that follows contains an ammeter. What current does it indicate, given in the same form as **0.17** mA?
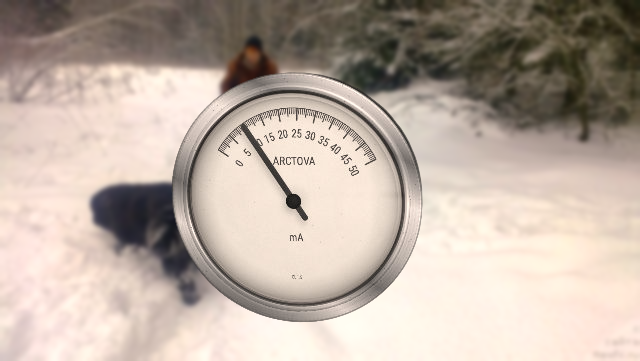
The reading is **10** mA
